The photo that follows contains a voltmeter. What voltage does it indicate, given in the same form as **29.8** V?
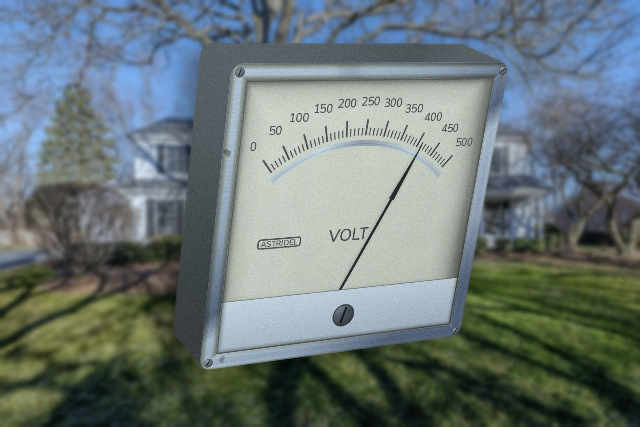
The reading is **400** V
